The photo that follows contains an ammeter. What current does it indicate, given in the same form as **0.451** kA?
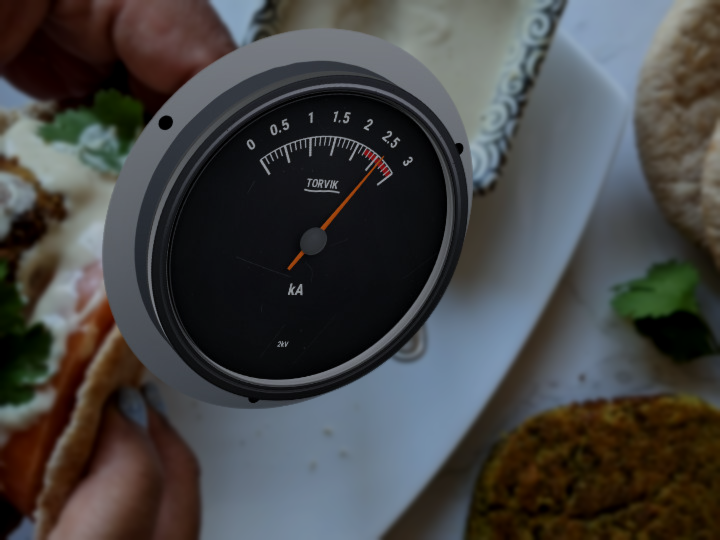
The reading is **2.5** kA
